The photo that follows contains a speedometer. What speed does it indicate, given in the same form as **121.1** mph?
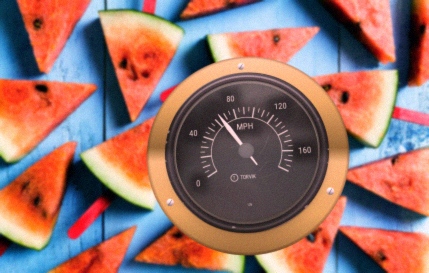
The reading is **65** mph
